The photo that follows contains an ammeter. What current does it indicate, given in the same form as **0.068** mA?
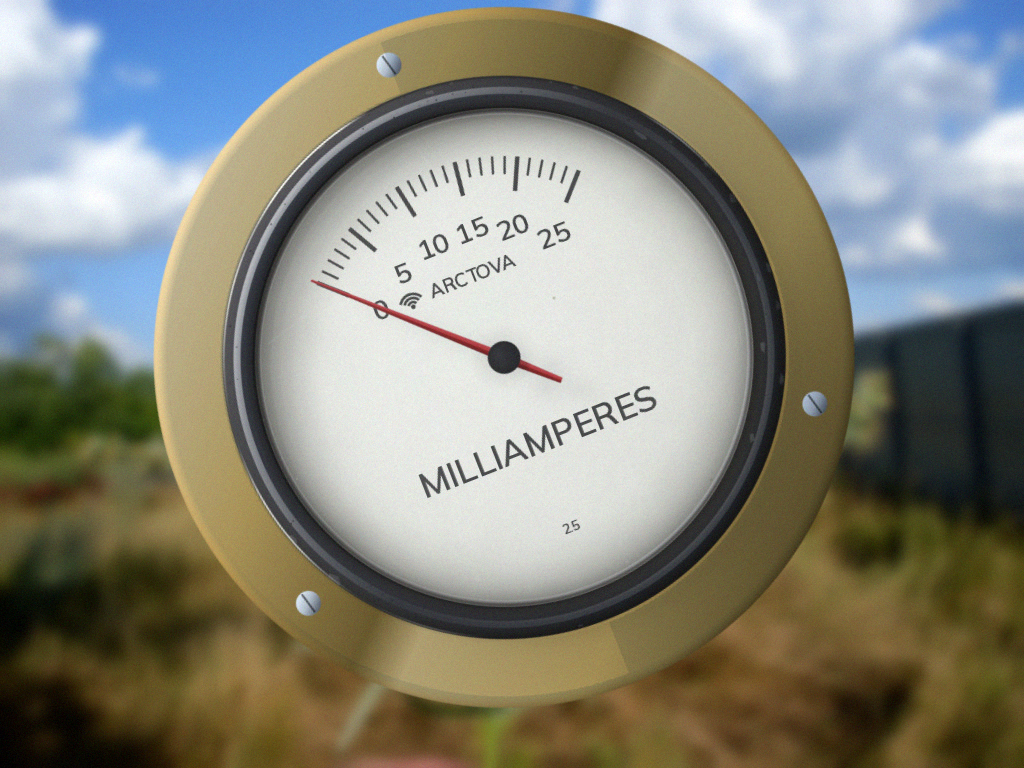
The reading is **0** mA
